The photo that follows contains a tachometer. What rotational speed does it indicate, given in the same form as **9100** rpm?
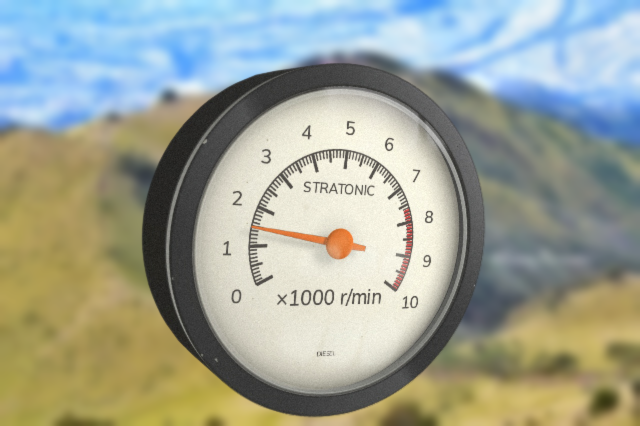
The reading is **1500** rpm
